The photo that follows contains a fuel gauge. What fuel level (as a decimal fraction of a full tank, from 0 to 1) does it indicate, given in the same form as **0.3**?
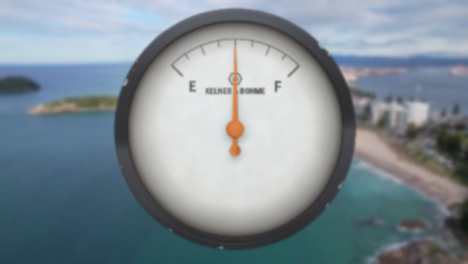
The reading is **0.5**
